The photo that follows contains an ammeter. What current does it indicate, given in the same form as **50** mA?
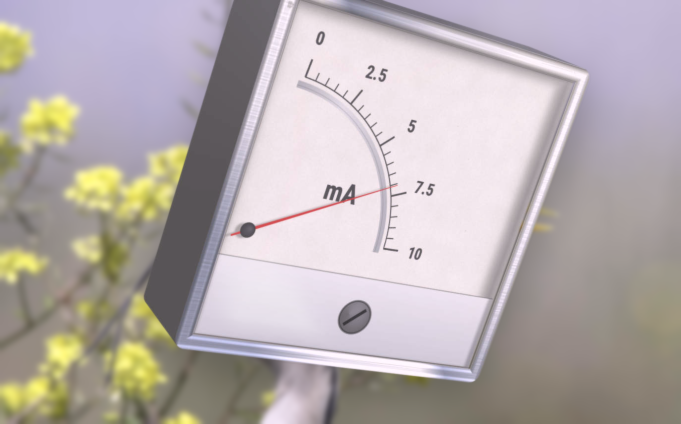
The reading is **7** mA
